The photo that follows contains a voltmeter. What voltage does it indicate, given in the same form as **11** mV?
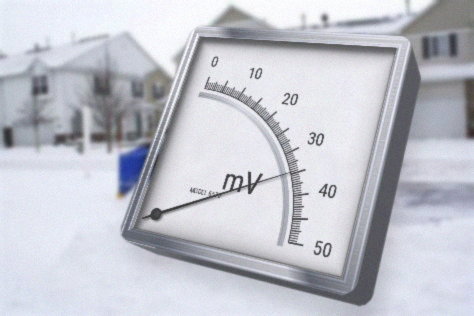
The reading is **35** mV
